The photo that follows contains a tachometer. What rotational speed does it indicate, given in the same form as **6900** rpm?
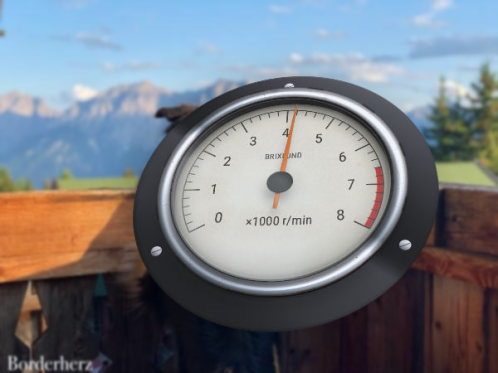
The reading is **4200** rpm
